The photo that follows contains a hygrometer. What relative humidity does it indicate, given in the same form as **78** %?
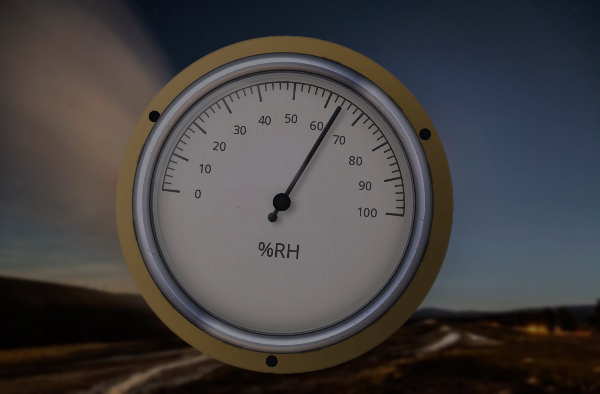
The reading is **64** %
